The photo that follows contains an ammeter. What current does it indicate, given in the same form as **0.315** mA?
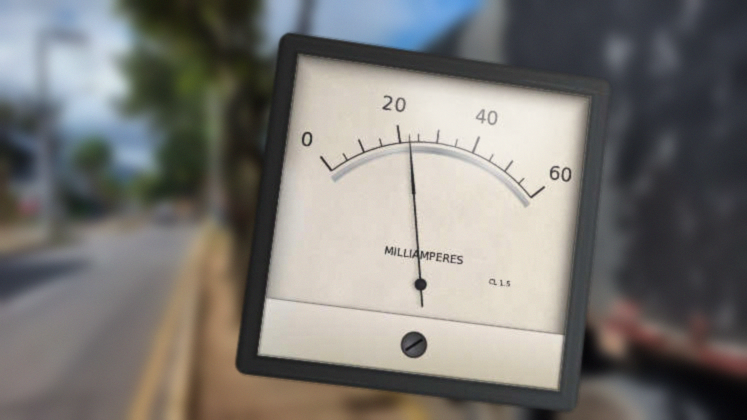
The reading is **22.5** mA
